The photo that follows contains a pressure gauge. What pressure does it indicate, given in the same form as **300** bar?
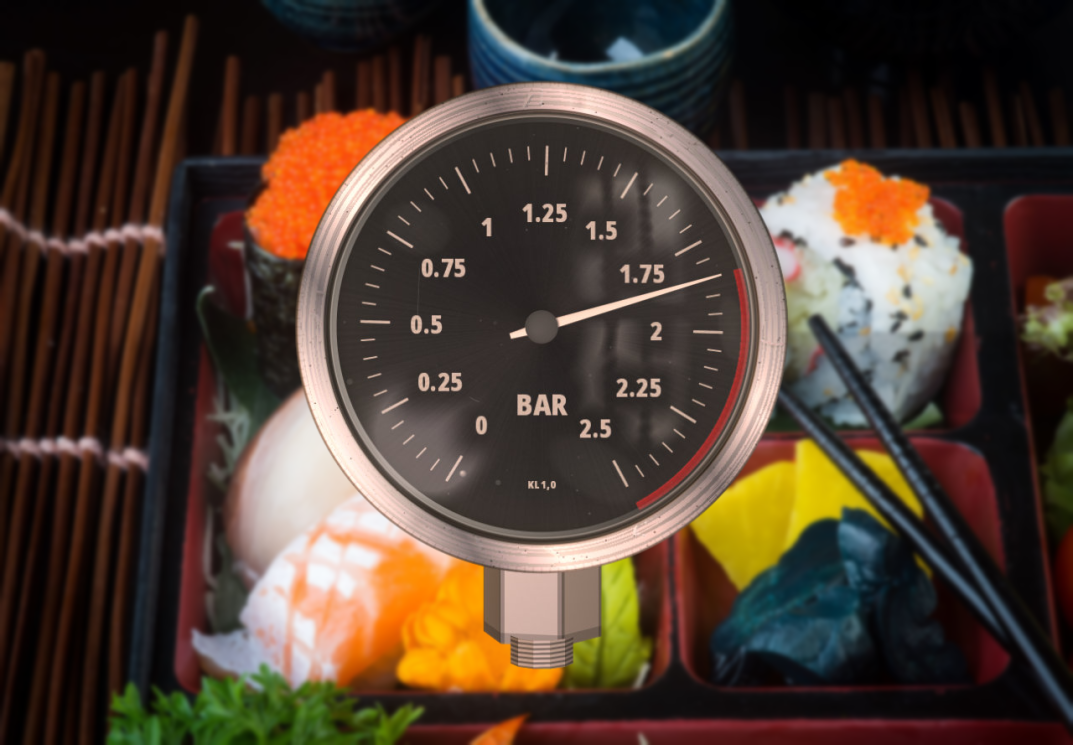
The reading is **1.85** bar
